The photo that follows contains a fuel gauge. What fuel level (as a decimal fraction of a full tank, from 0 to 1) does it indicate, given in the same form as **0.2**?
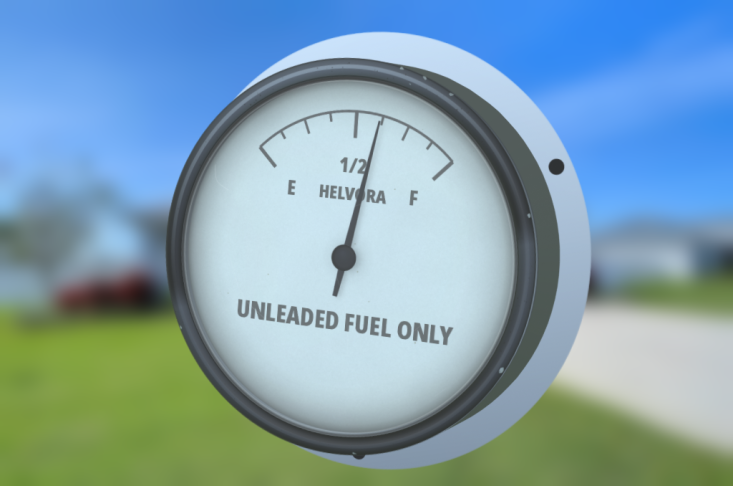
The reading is **0.625**
